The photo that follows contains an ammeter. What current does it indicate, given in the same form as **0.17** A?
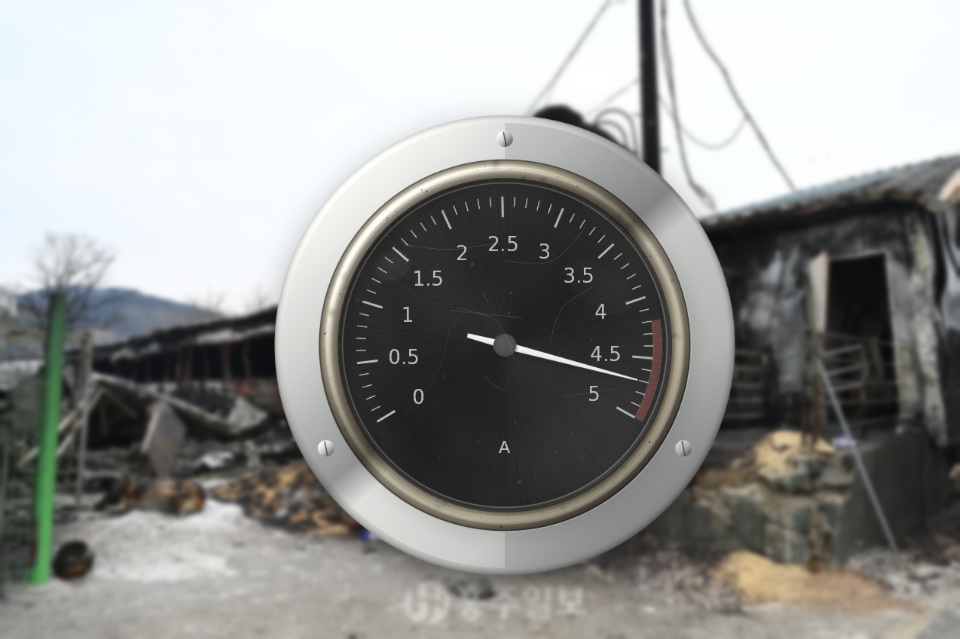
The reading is **4.7** A
